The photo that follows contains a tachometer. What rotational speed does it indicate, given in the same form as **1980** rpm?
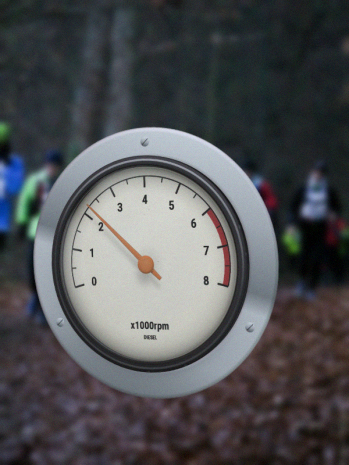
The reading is **2250** rpm
